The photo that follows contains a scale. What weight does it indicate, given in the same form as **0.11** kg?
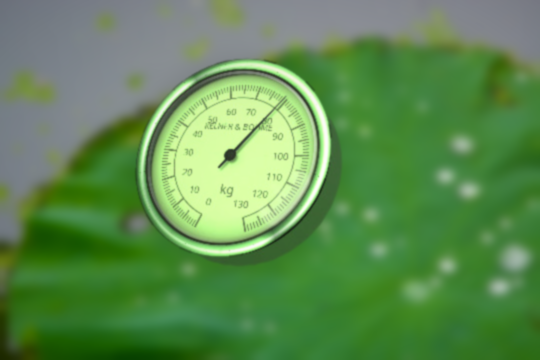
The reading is **80** kg
